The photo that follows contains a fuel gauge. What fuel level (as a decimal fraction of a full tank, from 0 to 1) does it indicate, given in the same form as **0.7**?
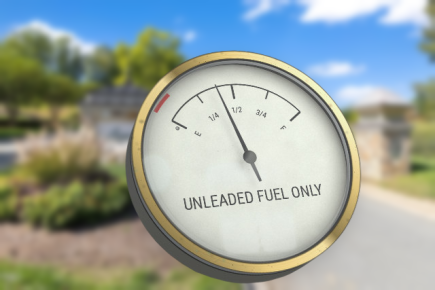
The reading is **0.375**
